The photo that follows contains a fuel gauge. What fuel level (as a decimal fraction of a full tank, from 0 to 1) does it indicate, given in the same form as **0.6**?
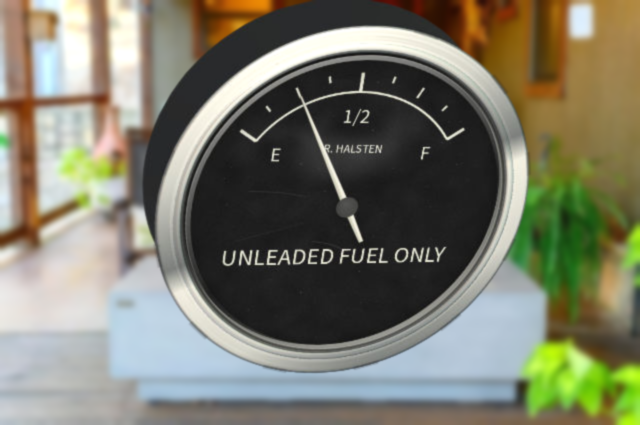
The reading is **0.25**
